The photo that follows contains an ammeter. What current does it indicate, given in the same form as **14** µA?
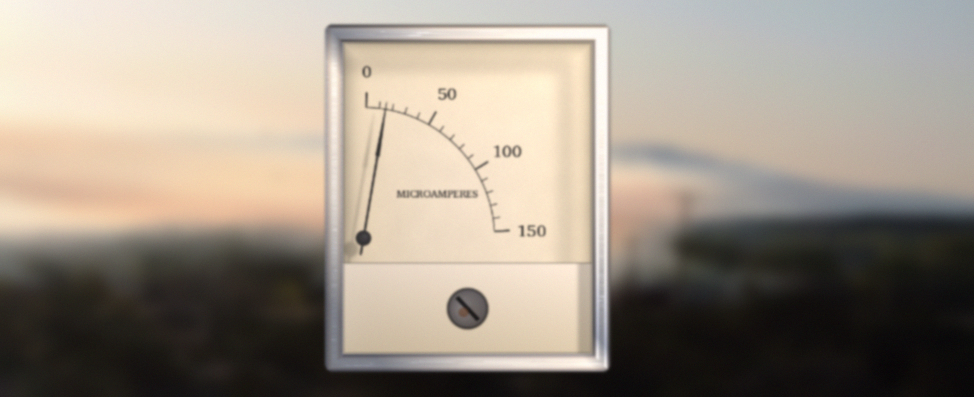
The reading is **15** µA
